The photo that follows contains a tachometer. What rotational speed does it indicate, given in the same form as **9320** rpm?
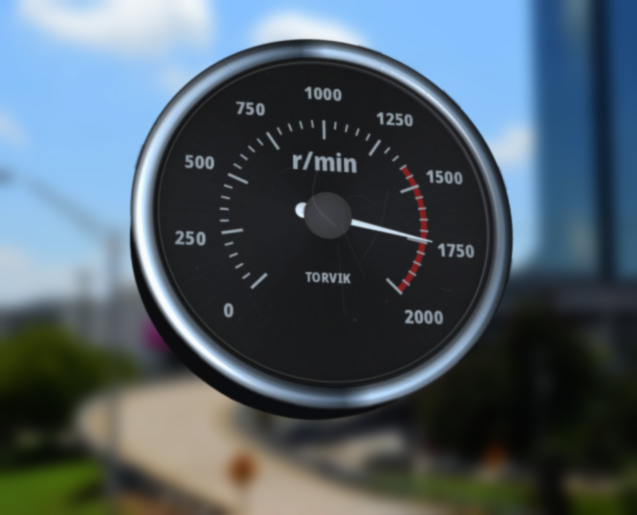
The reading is **1750** rpm
